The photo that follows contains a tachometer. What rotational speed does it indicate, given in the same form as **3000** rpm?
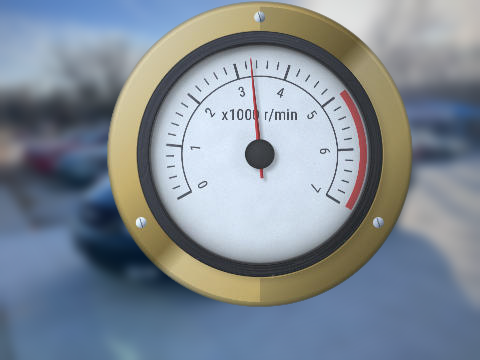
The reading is **3300** rpm
